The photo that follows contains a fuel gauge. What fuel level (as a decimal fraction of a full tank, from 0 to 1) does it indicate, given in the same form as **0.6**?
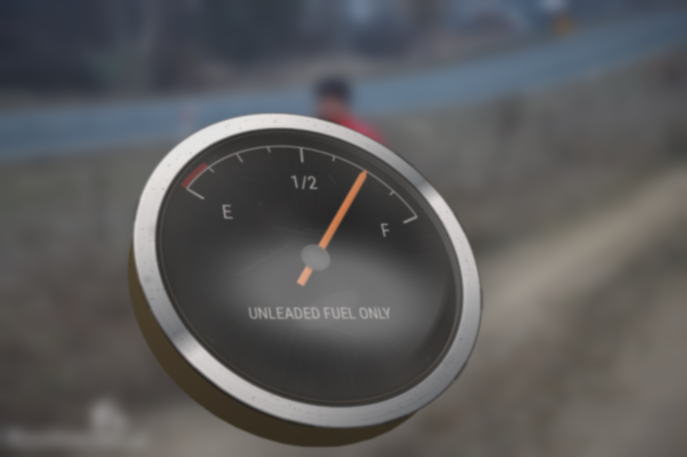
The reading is **0.75**
